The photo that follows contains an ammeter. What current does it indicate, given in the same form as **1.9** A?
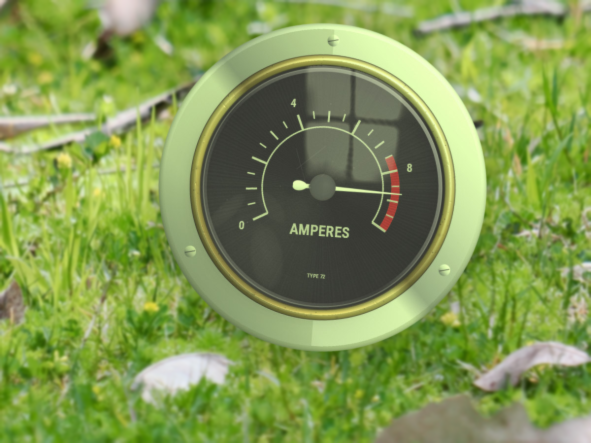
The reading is **8.75** A
